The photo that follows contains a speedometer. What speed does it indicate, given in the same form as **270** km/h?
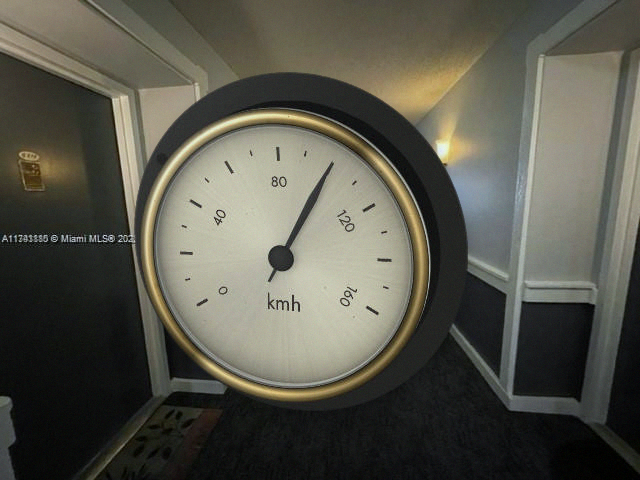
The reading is **100** km/h
